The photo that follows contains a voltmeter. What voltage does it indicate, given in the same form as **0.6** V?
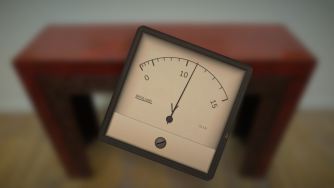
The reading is **11** V
